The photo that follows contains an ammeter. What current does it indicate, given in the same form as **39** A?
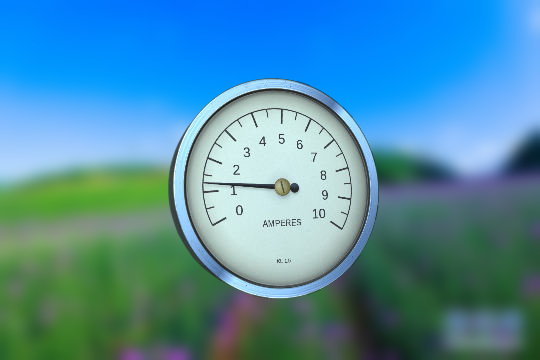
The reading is **1.25** A
